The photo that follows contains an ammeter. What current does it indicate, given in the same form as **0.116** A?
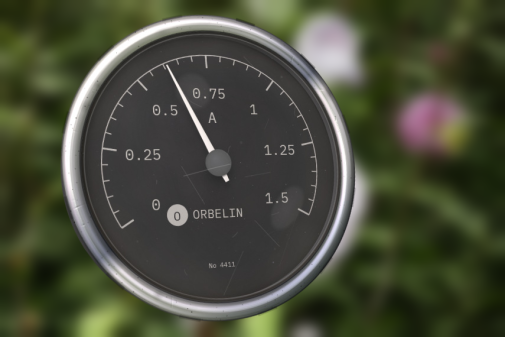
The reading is **0.6** A
